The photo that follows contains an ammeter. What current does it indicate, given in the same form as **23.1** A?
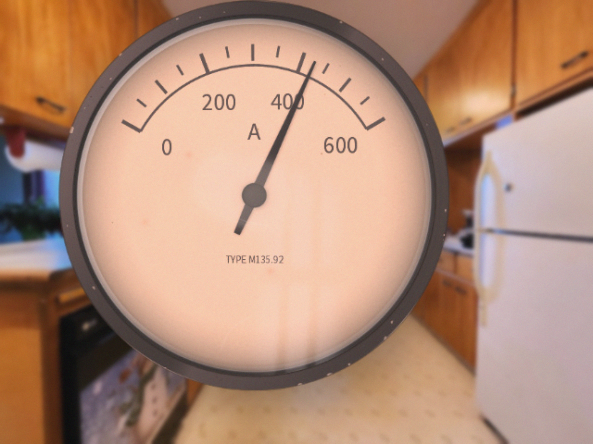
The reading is **425** A
